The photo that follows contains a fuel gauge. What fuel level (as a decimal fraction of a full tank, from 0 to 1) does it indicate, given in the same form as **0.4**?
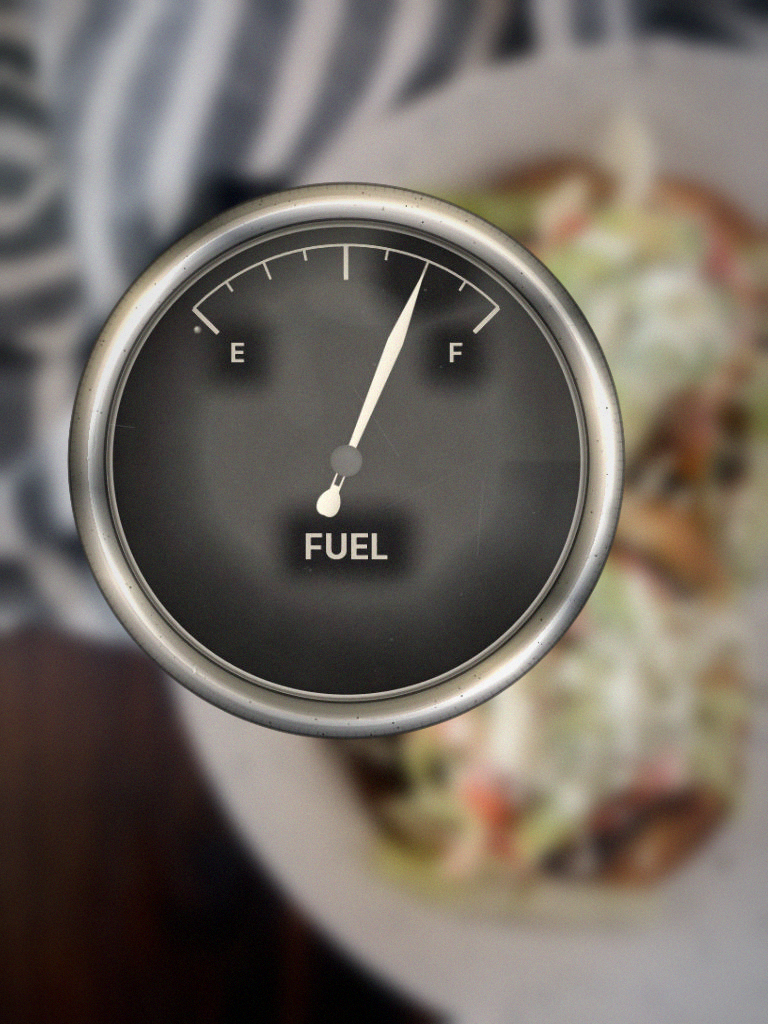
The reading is **0.75**
